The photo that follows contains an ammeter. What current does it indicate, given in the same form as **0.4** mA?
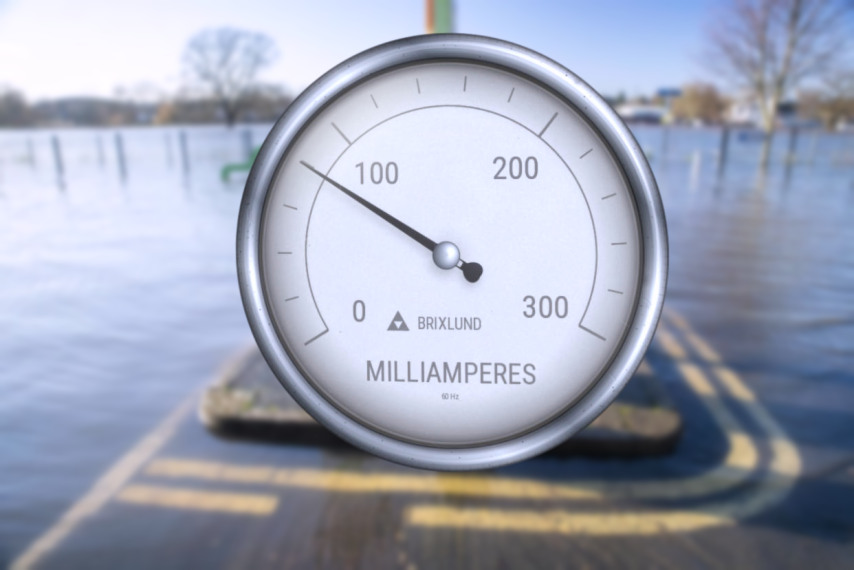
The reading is **80** mA
